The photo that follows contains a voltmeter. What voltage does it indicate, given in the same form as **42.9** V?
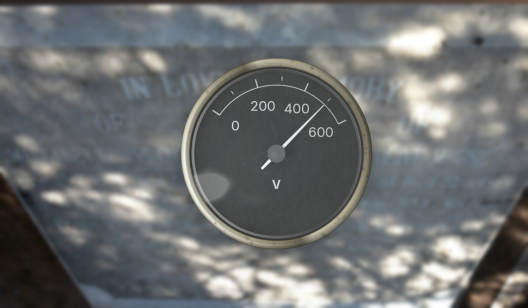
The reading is **500** V
